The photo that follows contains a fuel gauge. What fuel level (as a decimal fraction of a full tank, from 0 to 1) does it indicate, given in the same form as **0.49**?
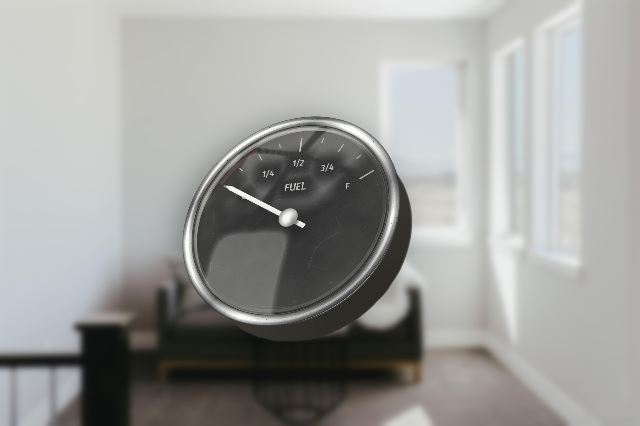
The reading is **0**
